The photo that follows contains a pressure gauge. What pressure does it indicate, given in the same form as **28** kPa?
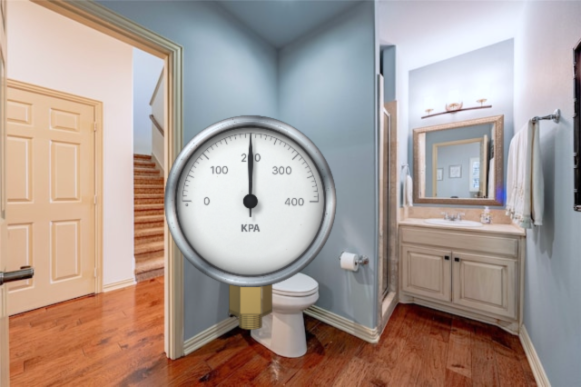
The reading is **200** kPa
